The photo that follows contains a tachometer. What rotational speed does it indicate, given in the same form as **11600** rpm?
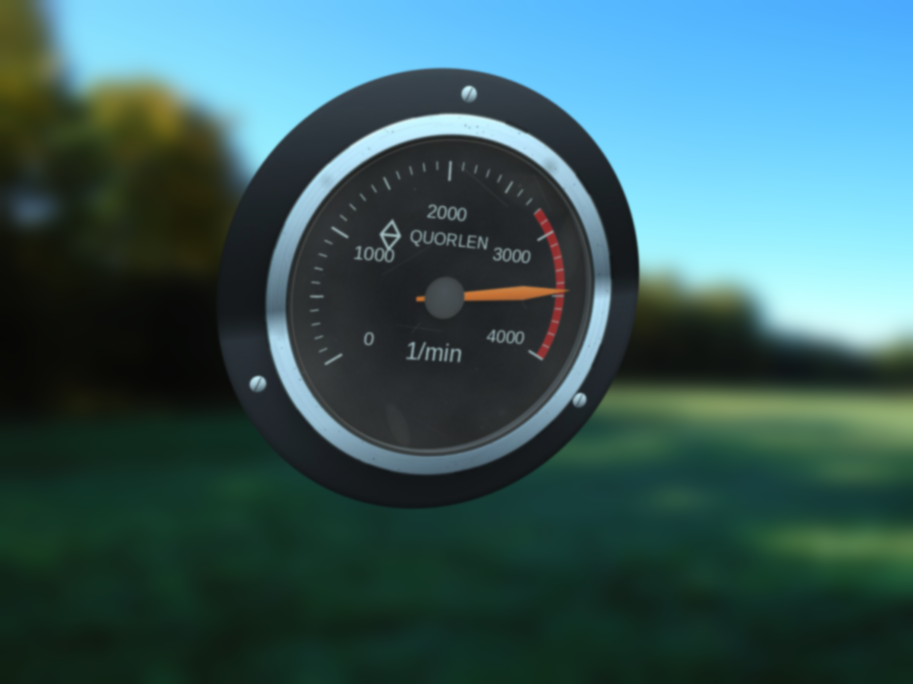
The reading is **3450** rpm
